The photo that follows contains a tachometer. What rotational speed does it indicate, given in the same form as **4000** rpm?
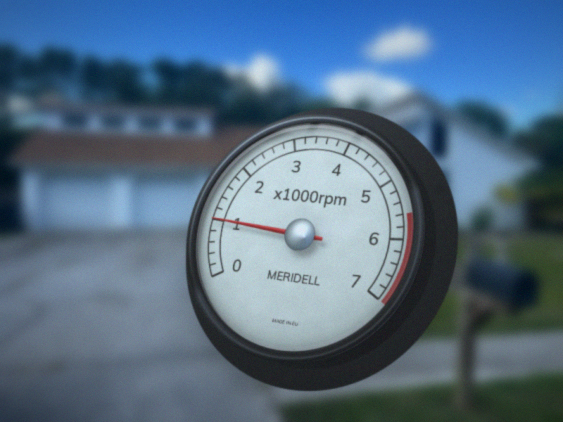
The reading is **1000** rpm
